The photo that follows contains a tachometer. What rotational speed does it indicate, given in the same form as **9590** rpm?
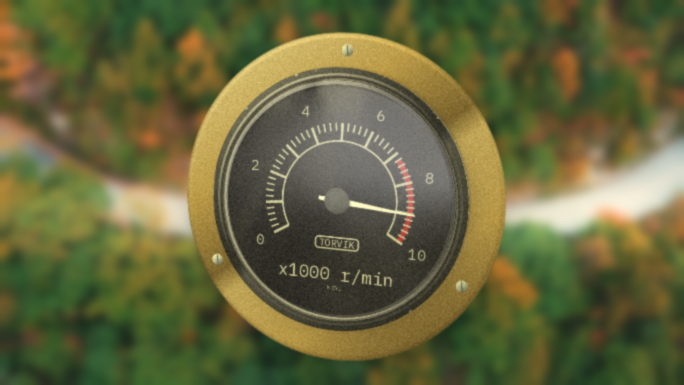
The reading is **9000** rpm
